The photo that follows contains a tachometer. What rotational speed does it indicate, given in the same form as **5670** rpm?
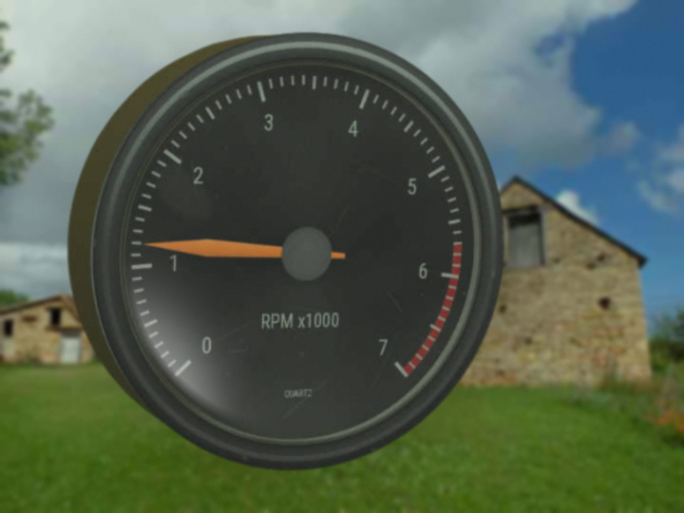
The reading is **1200** rpm
